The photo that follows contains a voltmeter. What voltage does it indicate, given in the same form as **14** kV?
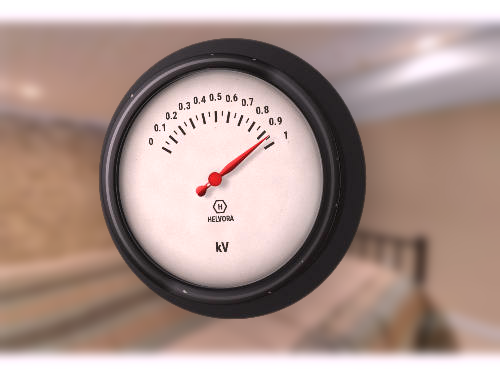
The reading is **0.95** kV
